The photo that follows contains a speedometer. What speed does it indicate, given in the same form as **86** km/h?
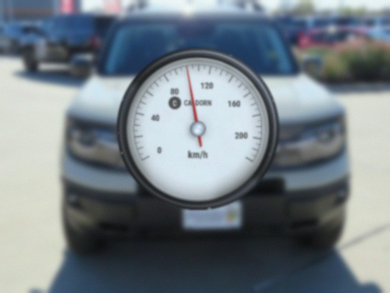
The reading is **100** km/h
